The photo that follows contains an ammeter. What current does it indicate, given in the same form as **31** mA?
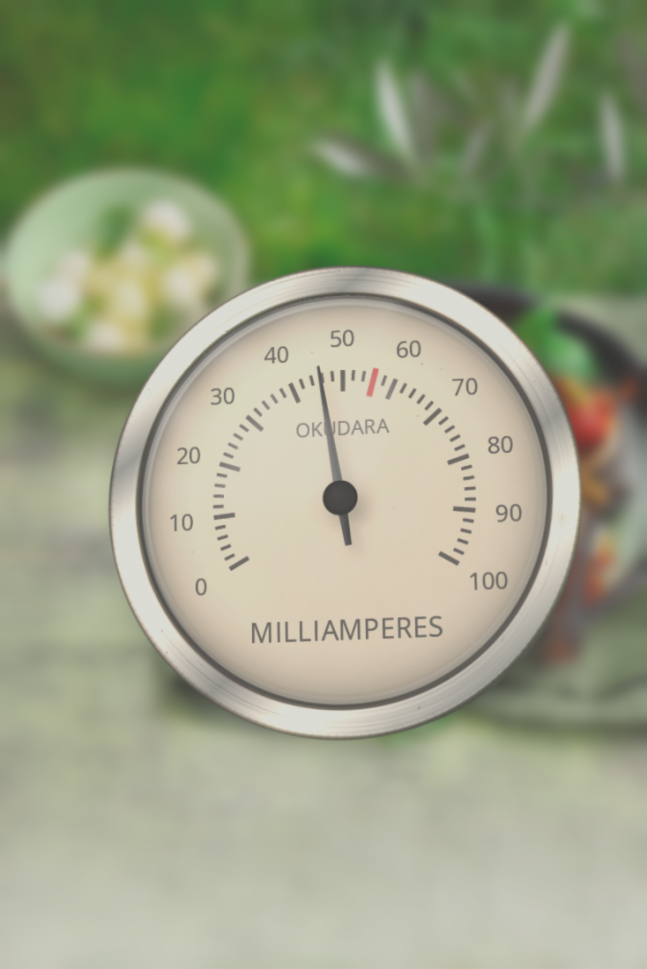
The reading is **46** mA
